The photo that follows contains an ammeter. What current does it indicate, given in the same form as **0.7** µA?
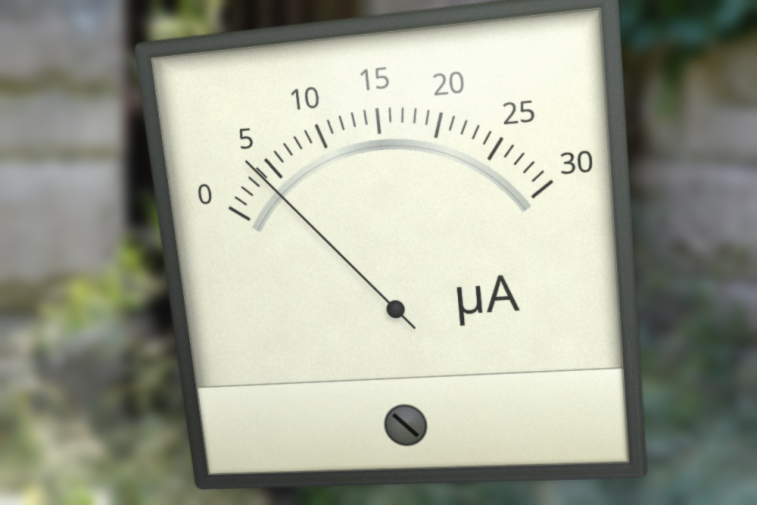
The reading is **4** µA
